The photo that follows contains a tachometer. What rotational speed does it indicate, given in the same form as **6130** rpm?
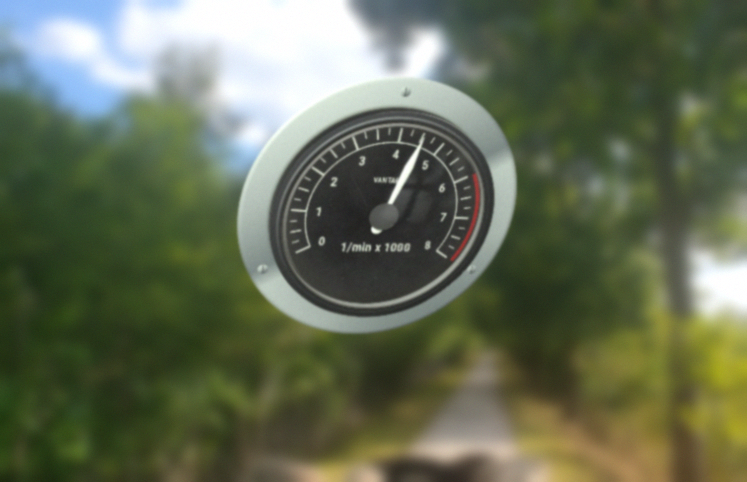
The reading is **4500** rpm
